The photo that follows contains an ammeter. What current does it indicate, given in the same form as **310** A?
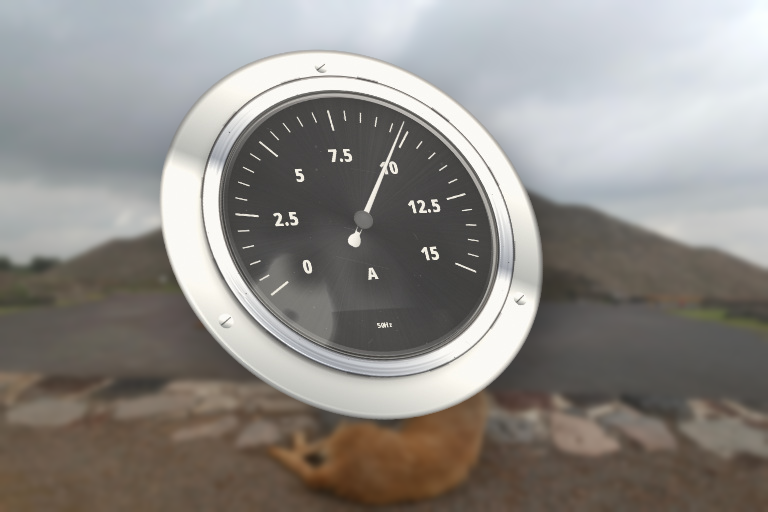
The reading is **9.75** A
